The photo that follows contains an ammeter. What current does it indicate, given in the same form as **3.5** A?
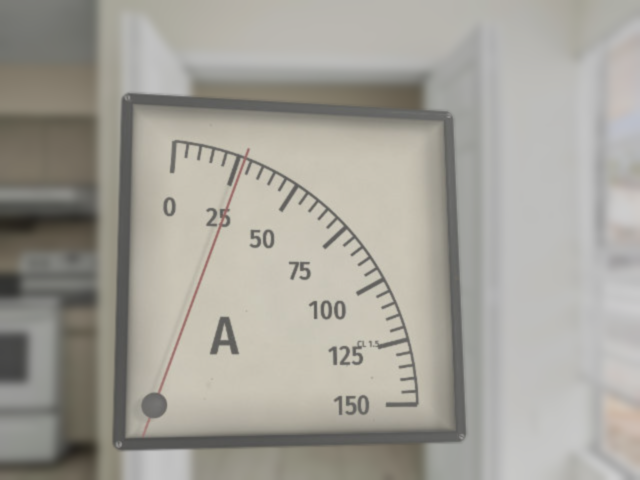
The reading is **27.5** A
